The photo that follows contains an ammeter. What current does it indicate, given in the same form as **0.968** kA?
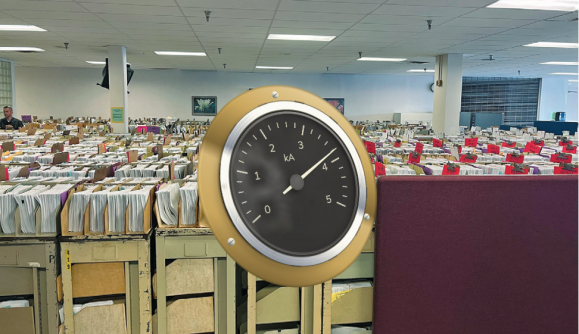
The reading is **3.8** kA
